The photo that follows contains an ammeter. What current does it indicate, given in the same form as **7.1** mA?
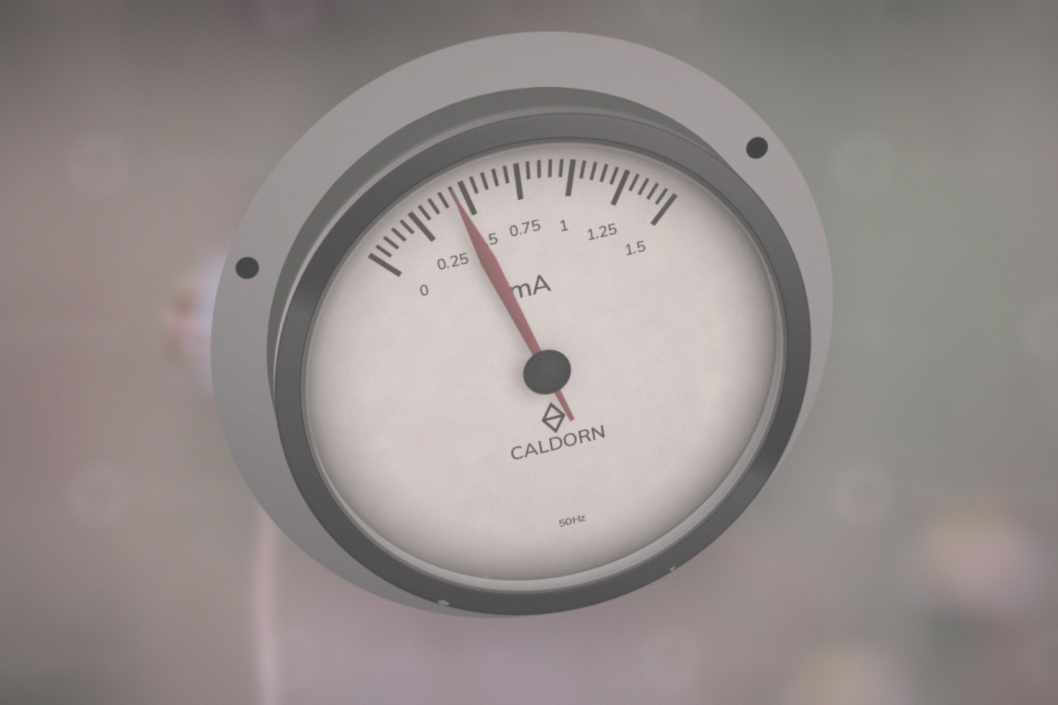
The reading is **0.45** mA
